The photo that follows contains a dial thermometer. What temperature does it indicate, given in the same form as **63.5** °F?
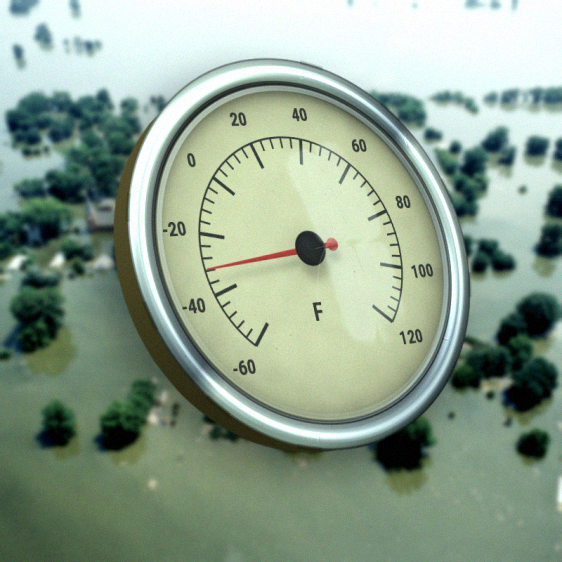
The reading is **-32** °F
